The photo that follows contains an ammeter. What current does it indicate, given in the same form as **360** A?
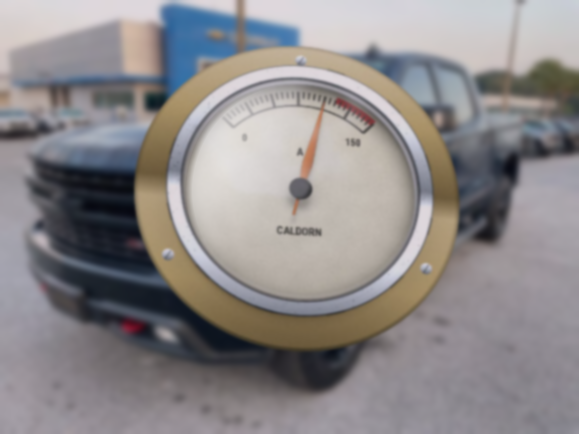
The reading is **100** A
